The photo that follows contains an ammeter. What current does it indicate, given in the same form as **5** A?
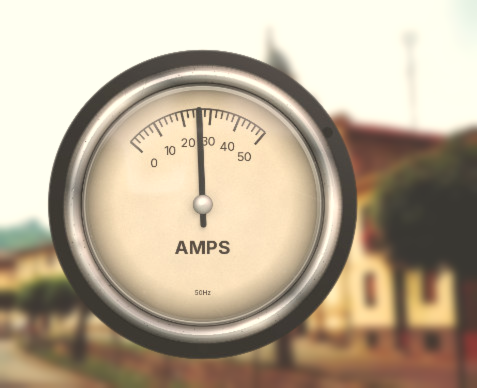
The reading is **26** A
